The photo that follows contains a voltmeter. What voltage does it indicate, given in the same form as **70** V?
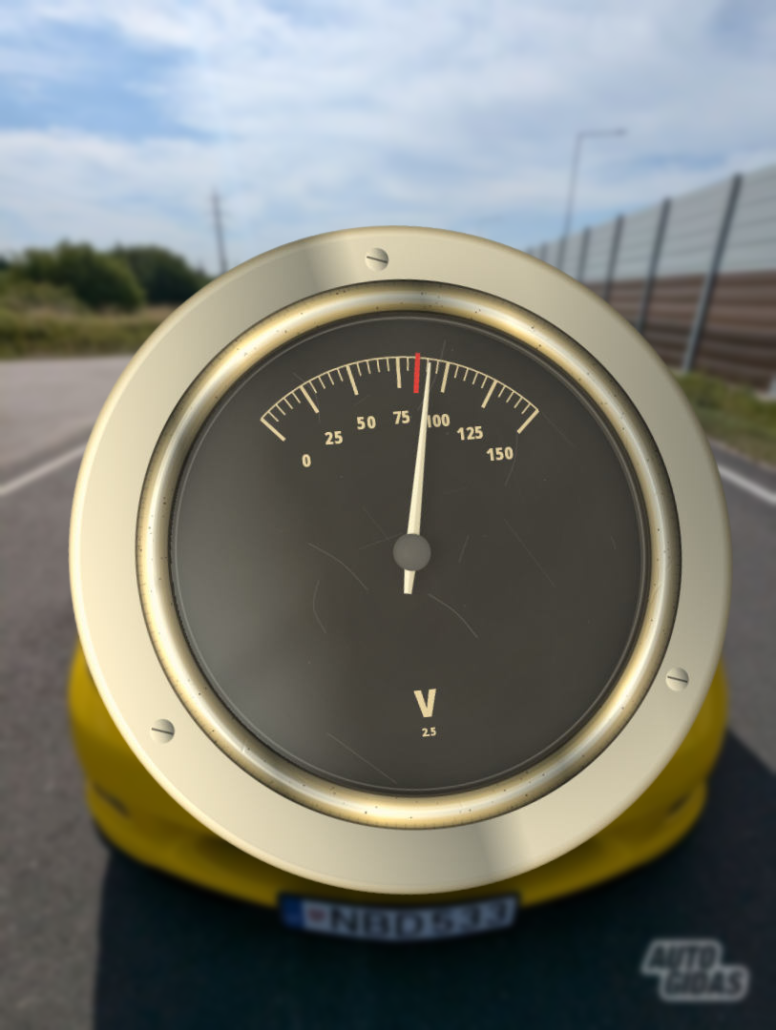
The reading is **90** V
